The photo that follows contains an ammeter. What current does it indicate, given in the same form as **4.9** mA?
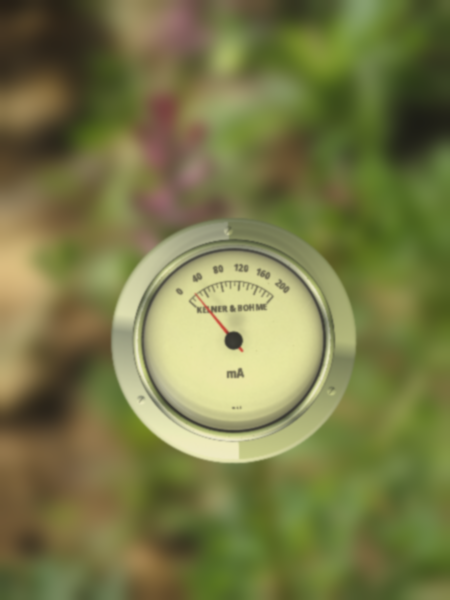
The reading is **20** mA
